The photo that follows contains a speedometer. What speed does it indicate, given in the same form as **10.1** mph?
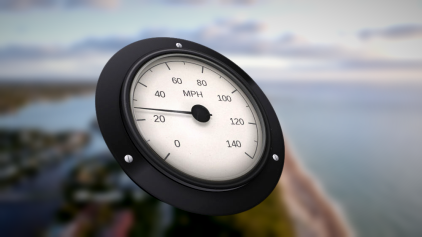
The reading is **25** mph
